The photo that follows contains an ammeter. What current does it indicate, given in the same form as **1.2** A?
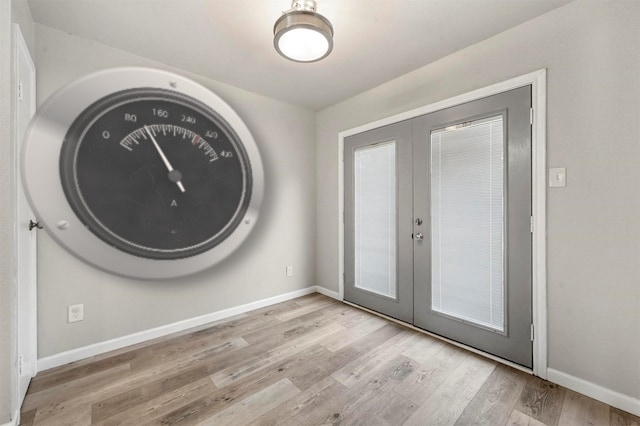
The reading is **100** A
